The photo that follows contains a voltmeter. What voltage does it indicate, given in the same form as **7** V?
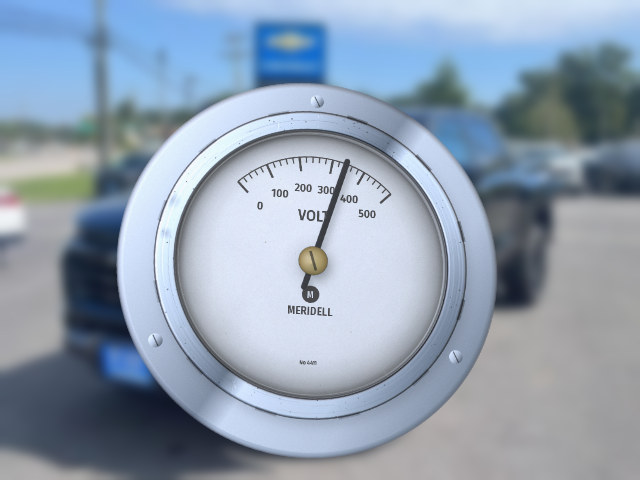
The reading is **340** V
